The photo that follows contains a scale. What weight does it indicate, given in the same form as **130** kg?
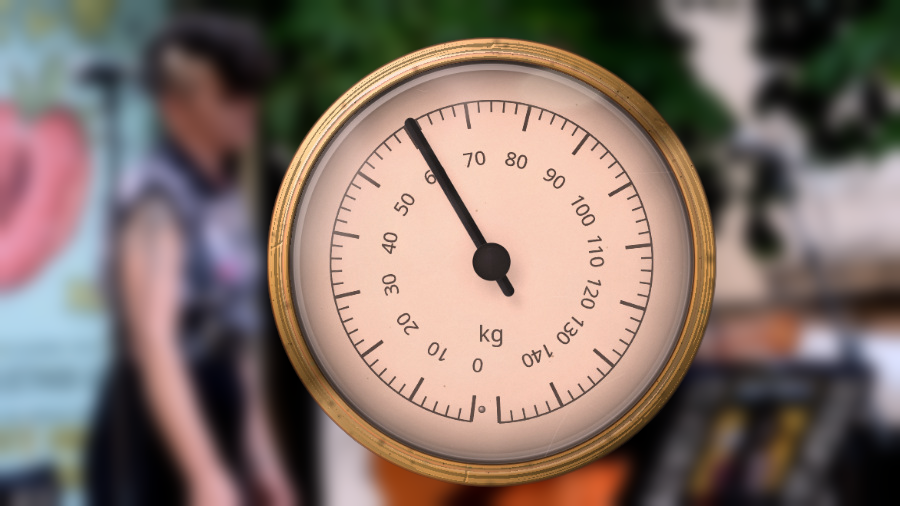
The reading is **61** kg
